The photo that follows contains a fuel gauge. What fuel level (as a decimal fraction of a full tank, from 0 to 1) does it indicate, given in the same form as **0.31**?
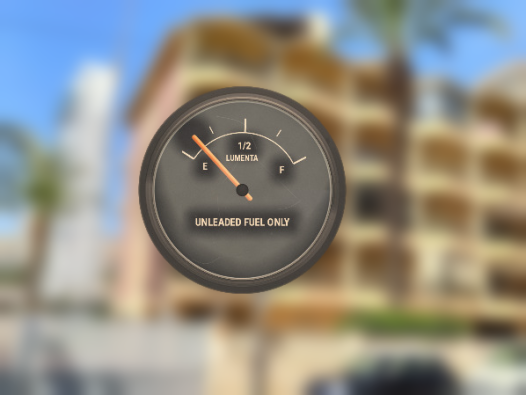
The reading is **0.125**
